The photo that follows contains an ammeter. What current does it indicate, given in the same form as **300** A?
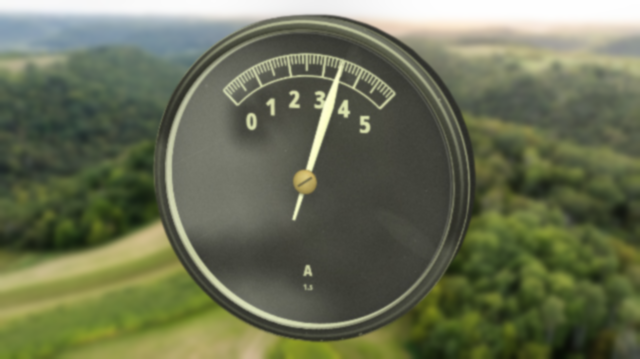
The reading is **3.5** A
